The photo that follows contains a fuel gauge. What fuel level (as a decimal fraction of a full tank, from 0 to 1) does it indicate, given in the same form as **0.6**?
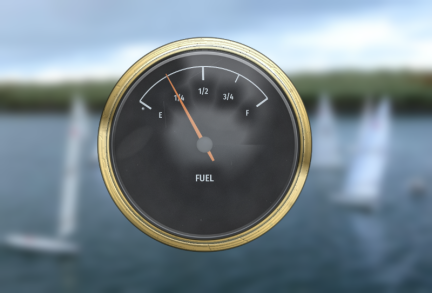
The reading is **0.25**
